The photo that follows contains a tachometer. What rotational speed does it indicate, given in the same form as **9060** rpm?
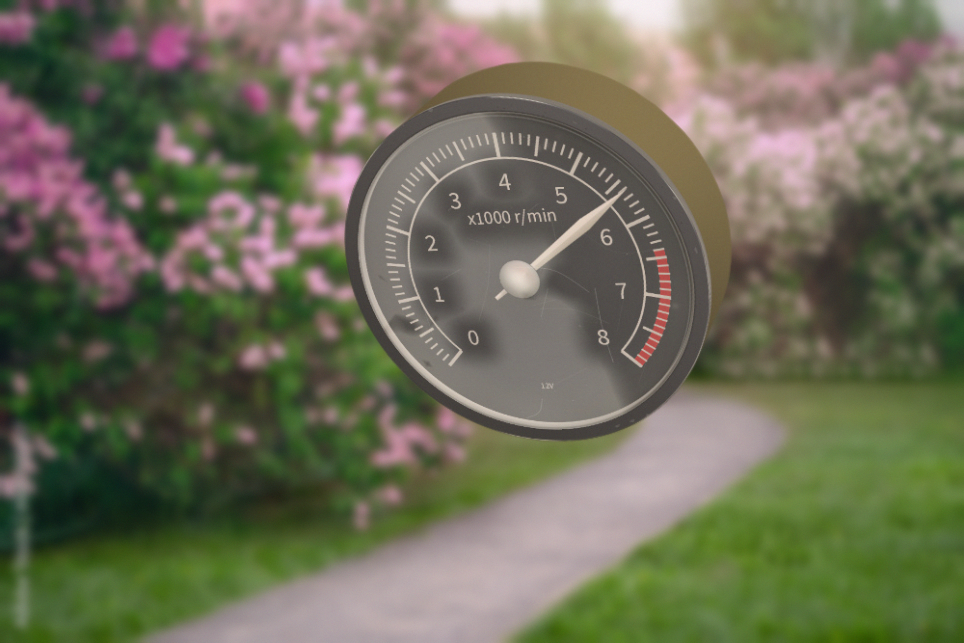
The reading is **5600** rpm
